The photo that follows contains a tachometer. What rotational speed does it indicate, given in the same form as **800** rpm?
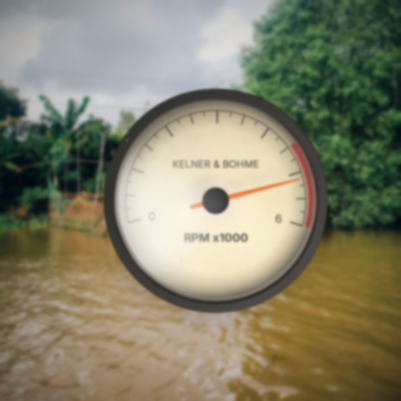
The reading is **5125** rpm
